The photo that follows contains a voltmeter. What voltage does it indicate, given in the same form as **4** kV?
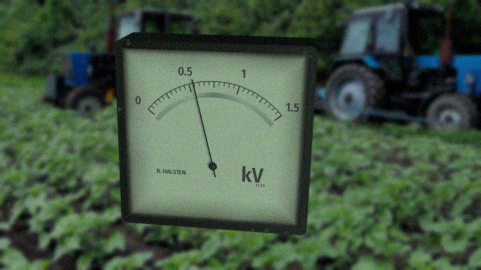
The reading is **0.55** kV
